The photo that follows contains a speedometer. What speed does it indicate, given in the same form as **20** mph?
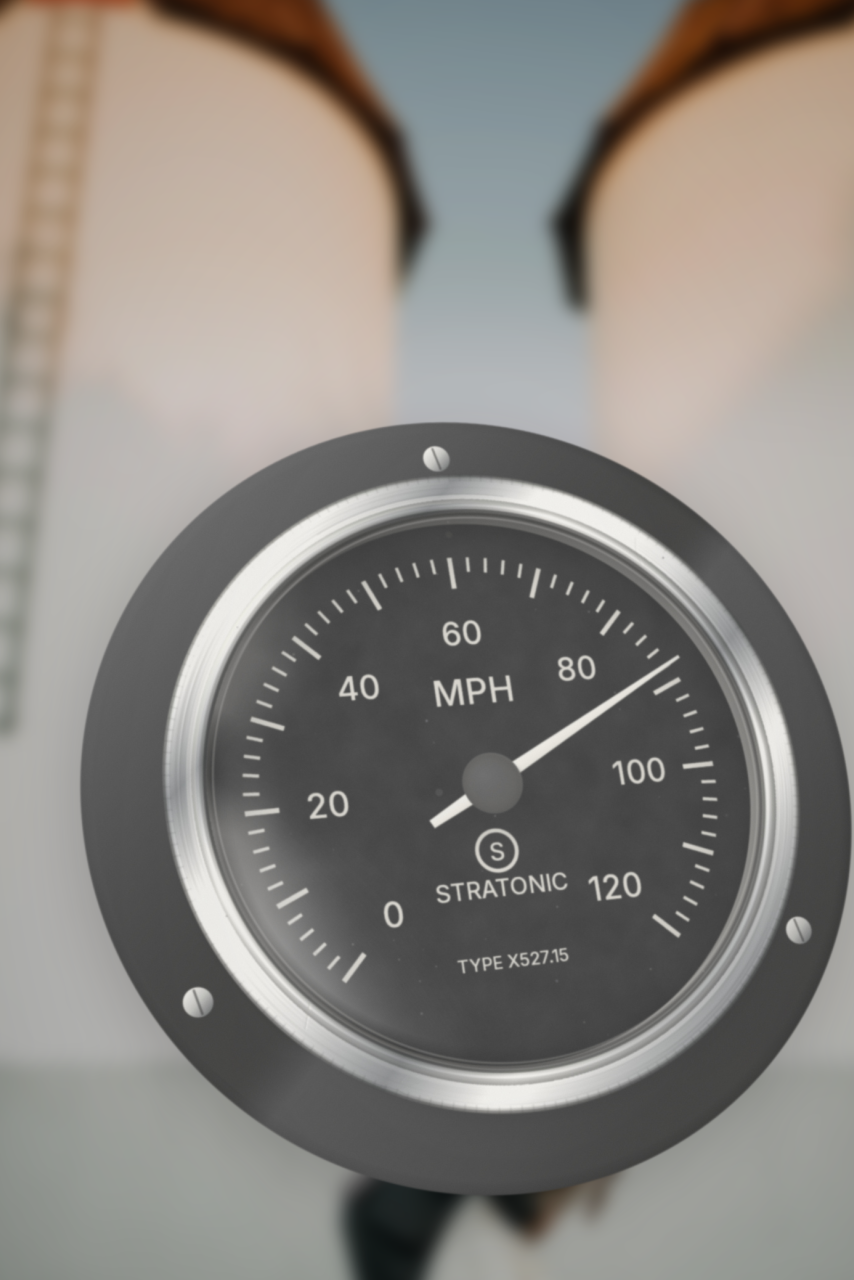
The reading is **88** mph
